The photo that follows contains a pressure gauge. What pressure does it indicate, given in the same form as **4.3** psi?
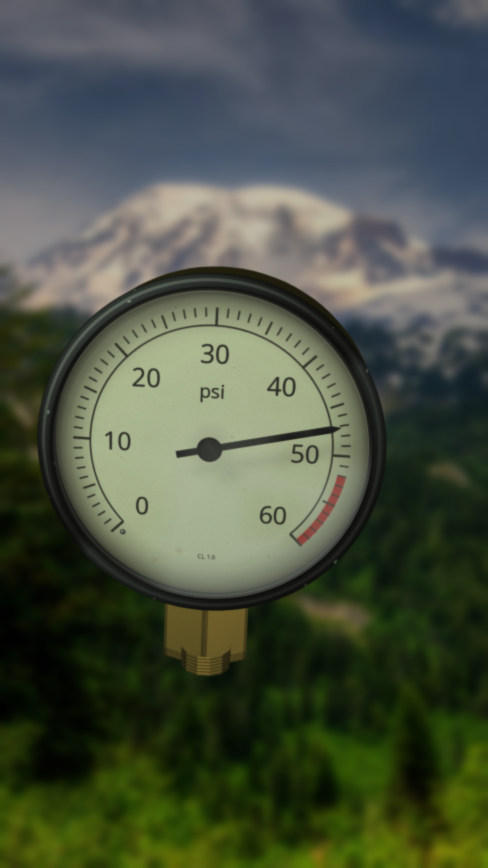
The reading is **47** psi
